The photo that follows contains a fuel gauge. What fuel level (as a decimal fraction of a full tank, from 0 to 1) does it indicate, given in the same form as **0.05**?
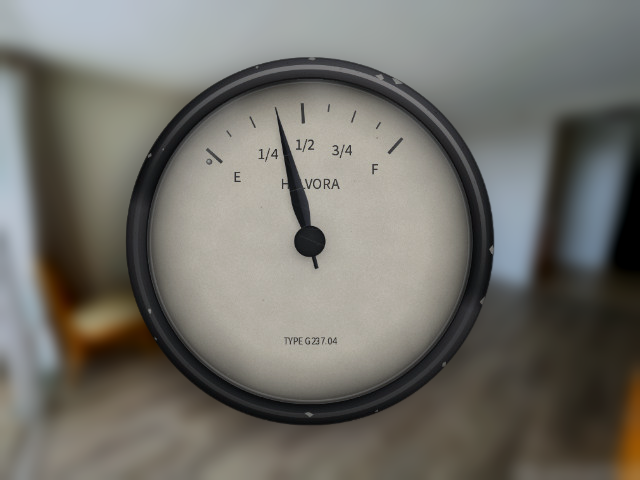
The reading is **0.375**
